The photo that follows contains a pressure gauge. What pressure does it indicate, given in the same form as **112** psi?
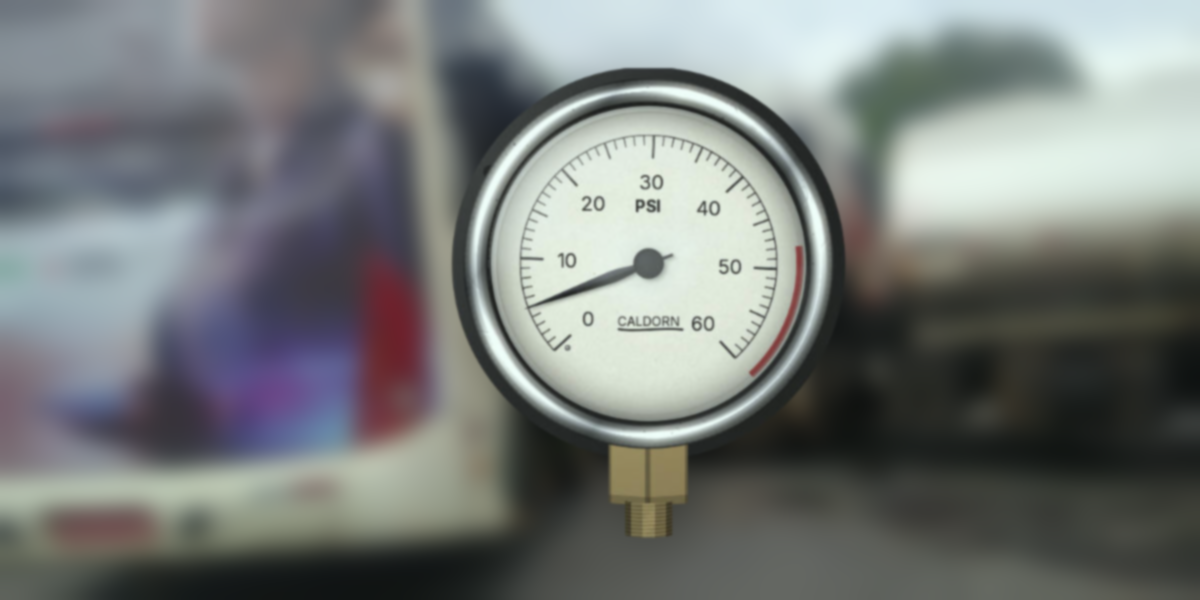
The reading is **5** psi
